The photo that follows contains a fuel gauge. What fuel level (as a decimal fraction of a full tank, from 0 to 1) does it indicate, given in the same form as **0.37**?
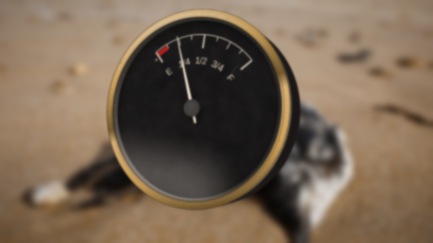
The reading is **0.25**
